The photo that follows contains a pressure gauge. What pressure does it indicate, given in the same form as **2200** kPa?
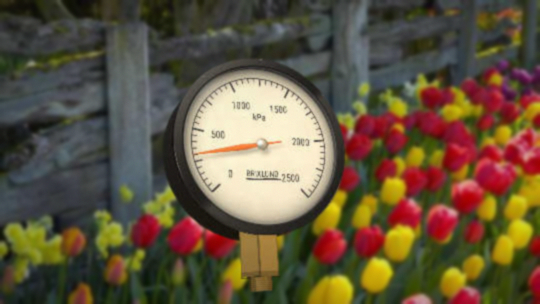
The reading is **300** kPa
